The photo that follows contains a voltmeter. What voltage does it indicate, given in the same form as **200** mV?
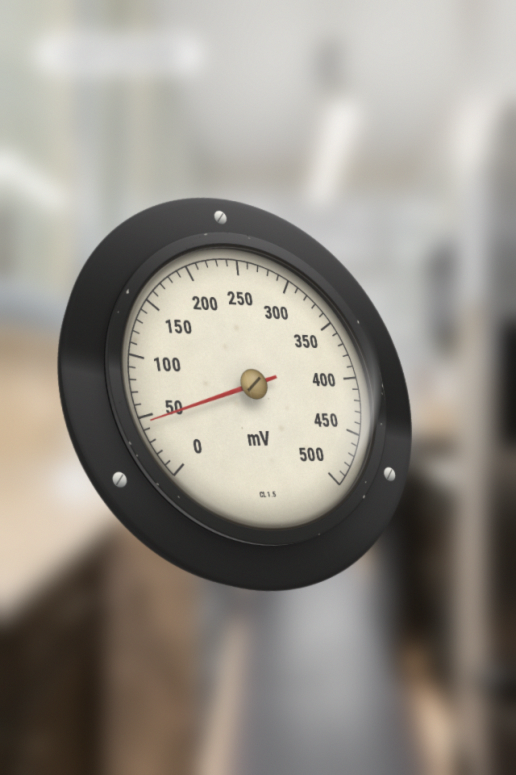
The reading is **45** mV
